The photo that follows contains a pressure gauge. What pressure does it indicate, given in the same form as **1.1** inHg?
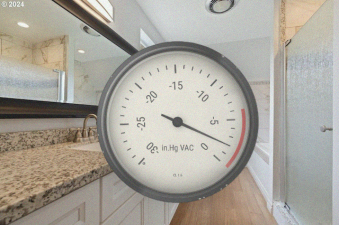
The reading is **-2** inHg
